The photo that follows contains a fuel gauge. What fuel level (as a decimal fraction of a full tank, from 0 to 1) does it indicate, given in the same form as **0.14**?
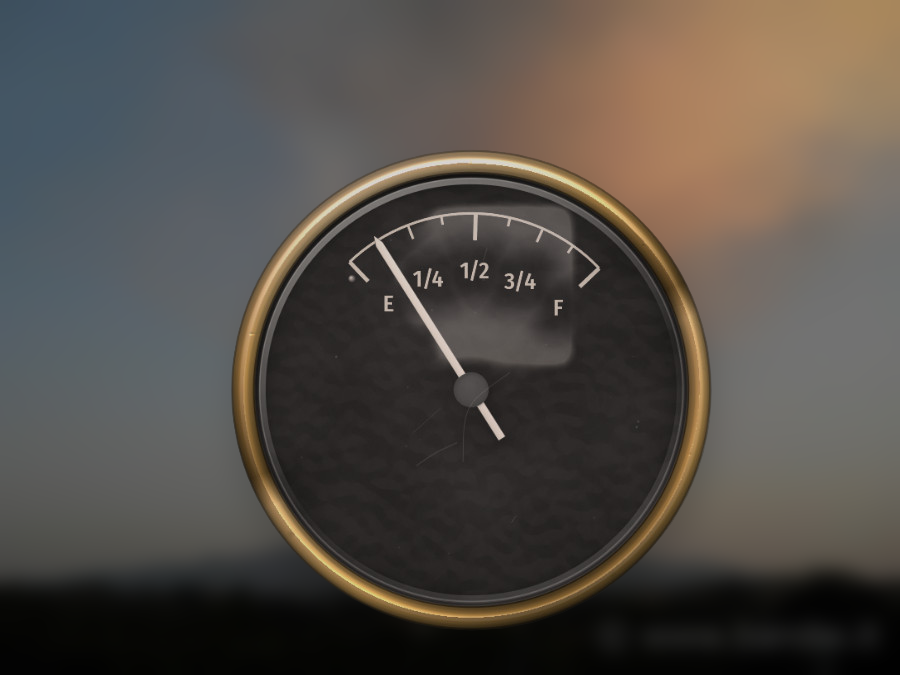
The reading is **0.125**
